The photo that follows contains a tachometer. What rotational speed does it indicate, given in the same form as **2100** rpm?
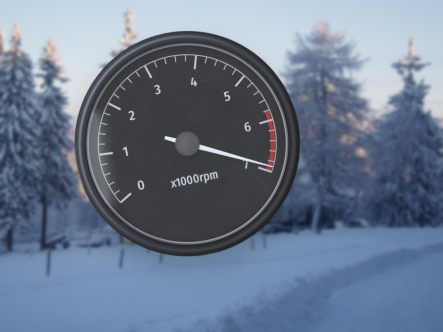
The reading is **6900** rpm
